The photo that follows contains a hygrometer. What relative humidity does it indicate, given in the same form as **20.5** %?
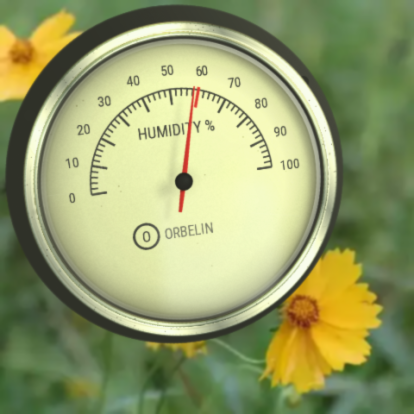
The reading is **58** %
